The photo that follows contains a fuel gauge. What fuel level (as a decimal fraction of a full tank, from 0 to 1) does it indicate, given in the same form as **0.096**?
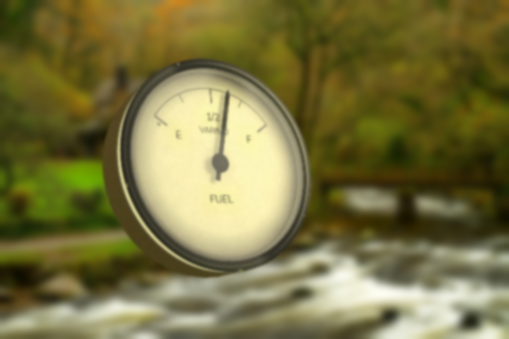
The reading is **0.625**
